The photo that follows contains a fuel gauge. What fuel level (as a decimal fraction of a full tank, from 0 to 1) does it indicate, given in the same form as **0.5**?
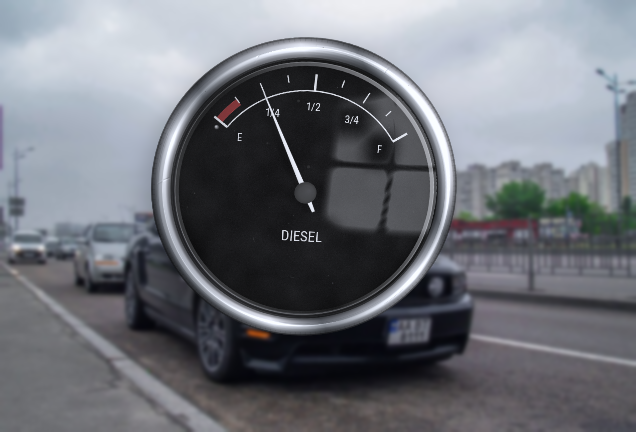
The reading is **0.25**
